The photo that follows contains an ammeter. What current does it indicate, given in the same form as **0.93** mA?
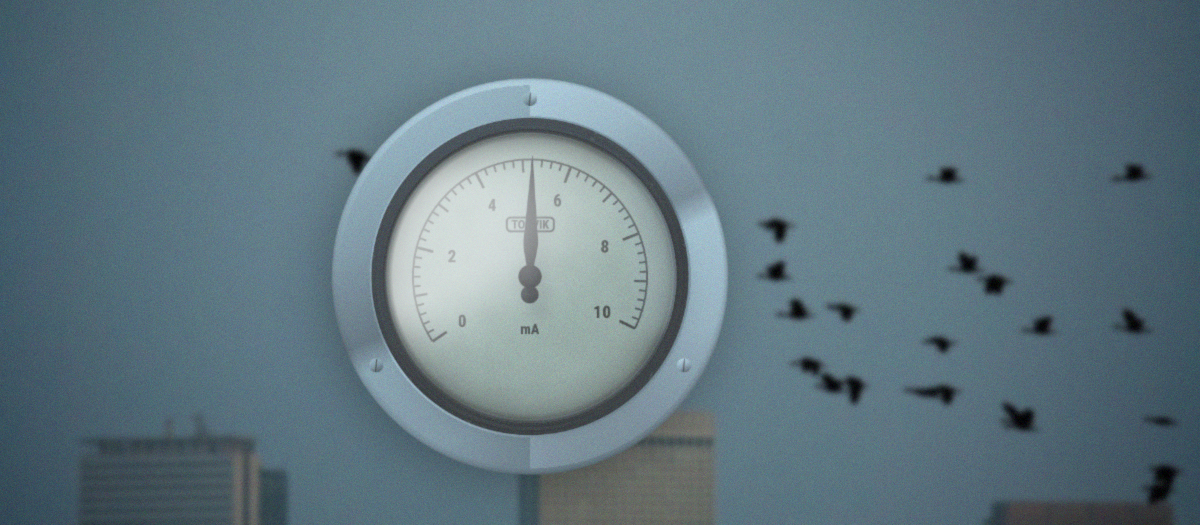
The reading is **5.2** mA
